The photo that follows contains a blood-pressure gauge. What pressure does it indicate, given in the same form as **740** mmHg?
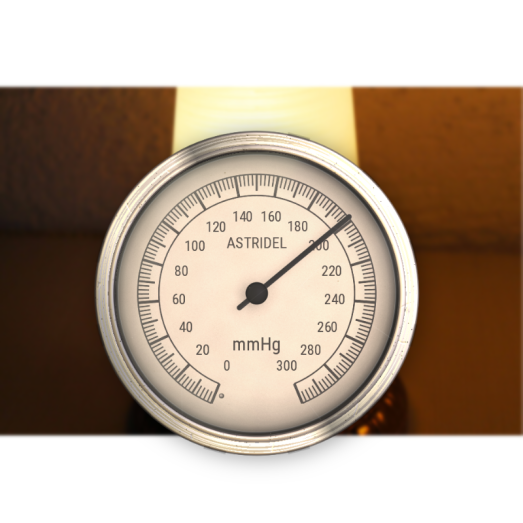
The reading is **198** mmHg
